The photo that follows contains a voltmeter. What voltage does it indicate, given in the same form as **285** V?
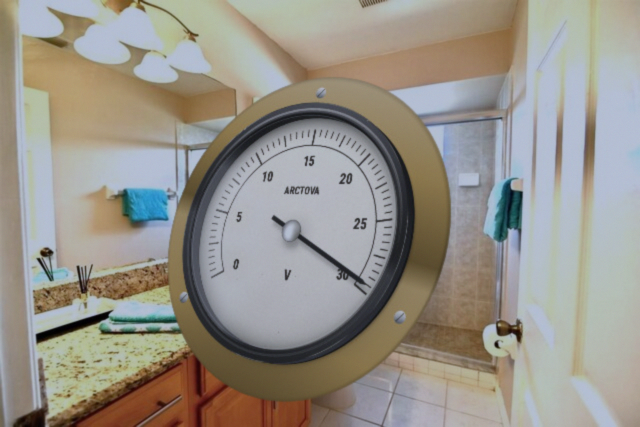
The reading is **29.5** V
